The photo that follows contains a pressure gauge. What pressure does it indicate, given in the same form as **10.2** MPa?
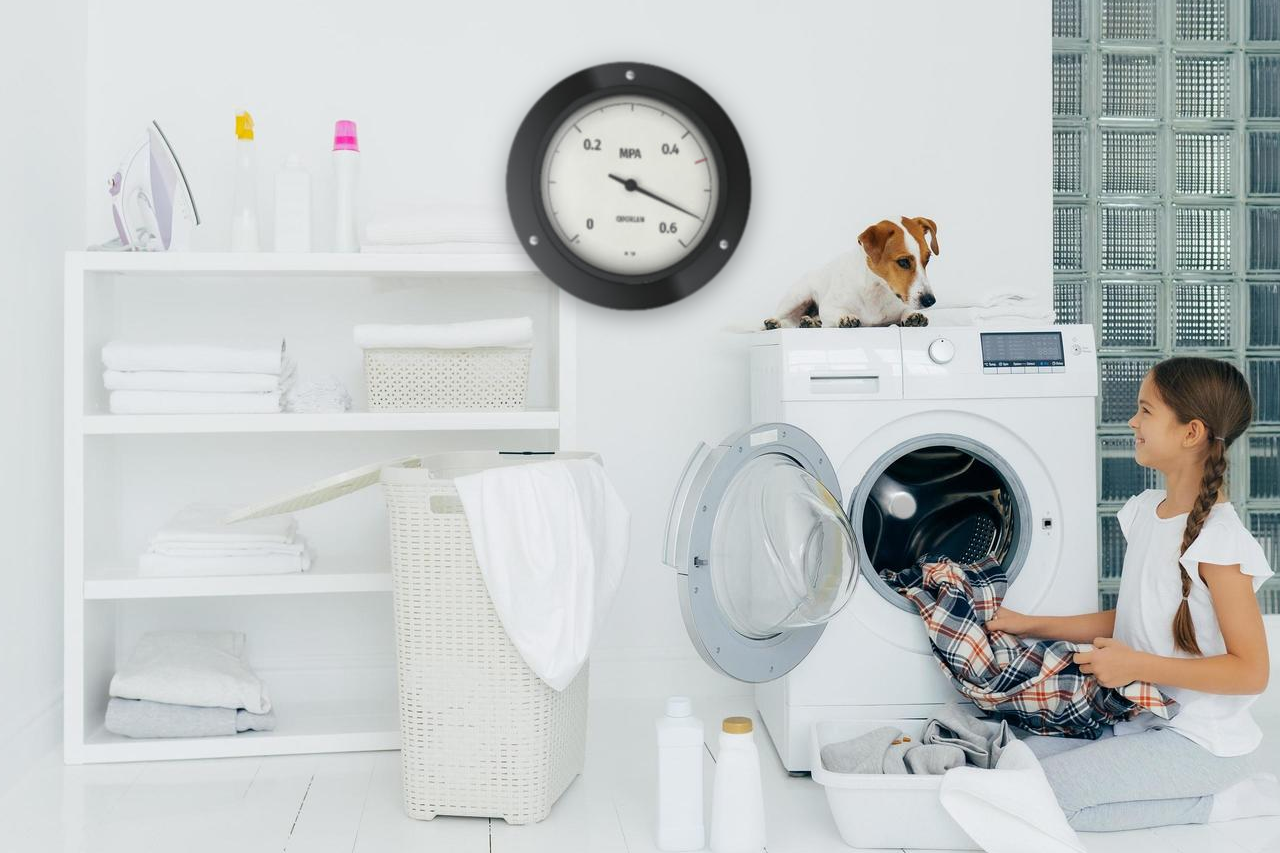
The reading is **0.55** MPa
